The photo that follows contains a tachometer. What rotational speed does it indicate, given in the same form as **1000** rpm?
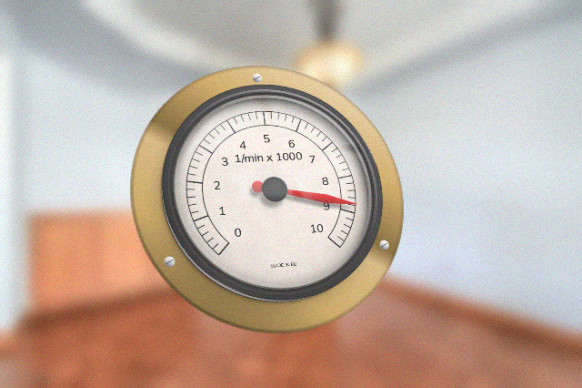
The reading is **8800** rpm
